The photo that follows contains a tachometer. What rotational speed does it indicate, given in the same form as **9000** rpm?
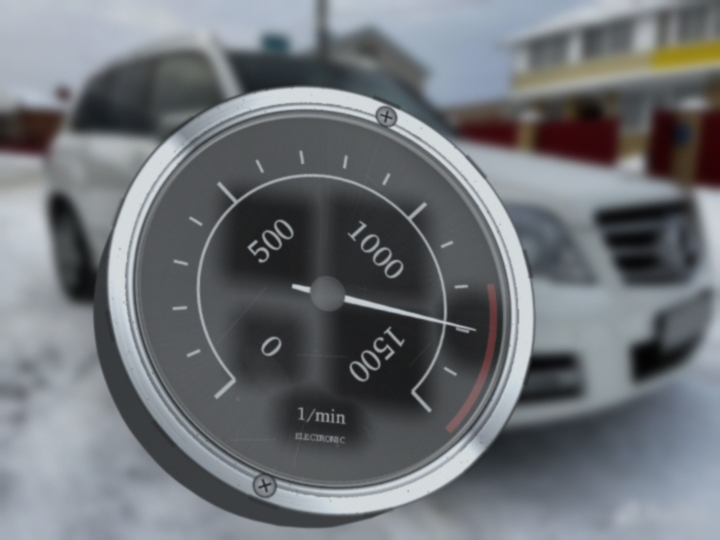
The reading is **1300** rpm
